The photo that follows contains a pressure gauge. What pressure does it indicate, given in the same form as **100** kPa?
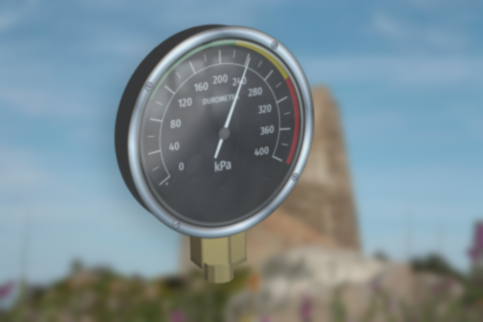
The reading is **240** kPa
